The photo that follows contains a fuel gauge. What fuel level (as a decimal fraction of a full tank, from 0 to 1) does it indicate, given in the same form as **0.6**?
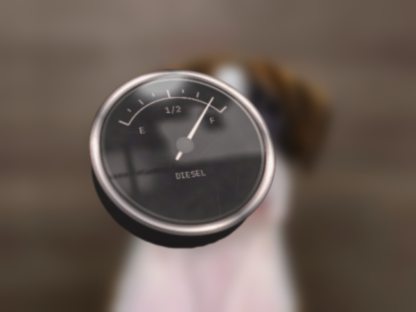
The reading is **0.875**
